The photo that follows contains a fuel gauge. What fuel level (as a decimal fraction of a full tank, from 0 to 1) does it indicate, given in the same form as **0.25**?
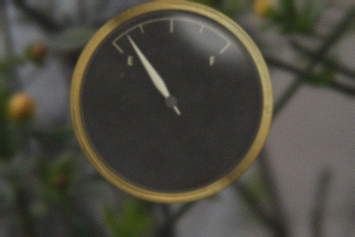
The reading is **0.125**
